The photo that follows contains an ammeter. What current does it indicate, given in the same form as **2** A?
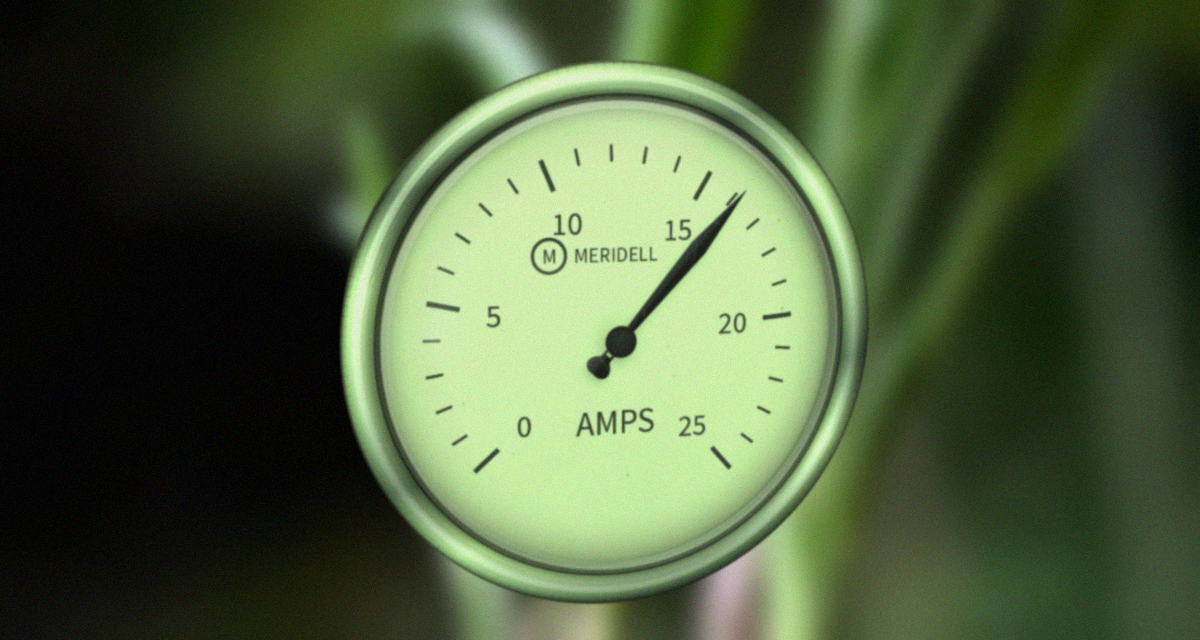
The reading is **16** A
